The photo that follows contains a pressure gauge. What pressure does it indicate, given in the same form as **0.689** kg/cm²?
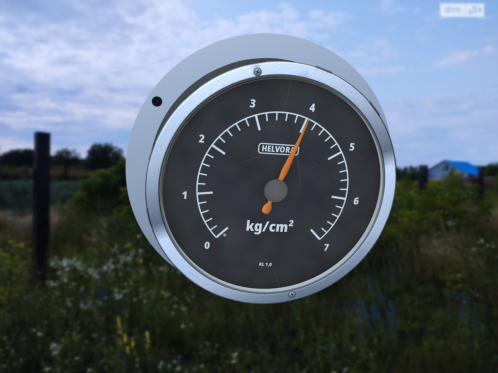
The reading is **4** kg/cm²
